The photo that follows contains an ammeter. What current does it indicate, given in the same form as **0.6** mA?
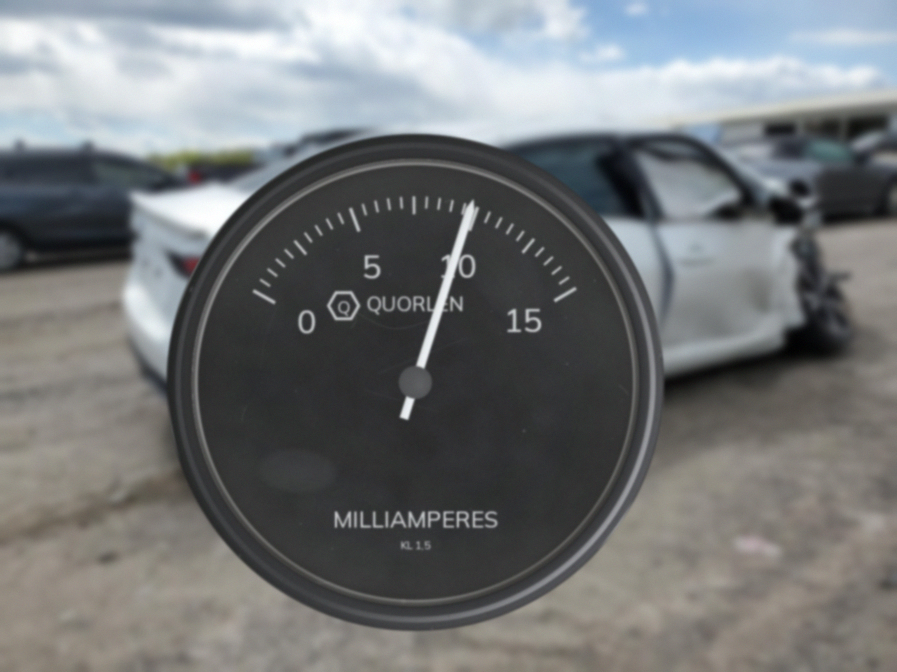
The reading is **9.75** mA
